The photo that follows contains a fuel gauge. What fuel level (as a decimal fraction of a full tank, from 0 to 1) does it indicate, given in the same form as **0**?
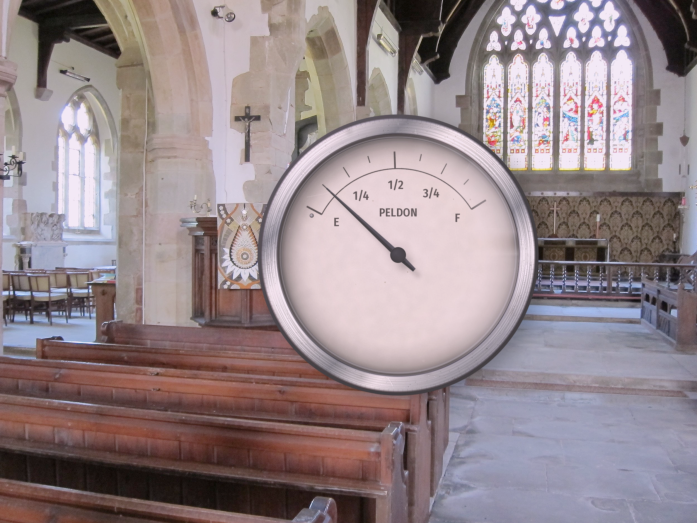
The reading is **0.125**
